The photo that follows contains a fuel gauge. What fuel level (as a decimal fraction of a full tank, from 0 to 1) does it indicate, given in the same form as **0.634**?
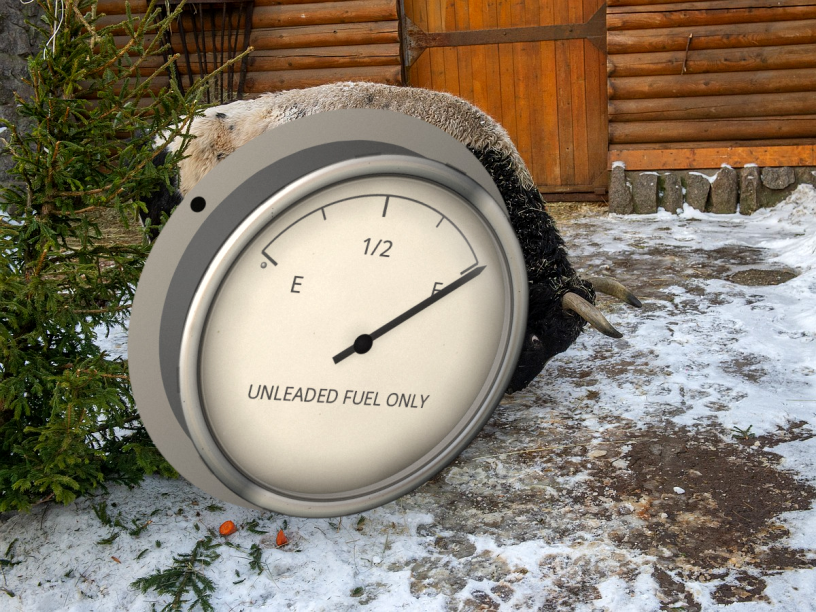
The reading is **1**
